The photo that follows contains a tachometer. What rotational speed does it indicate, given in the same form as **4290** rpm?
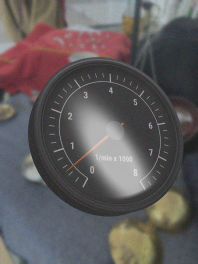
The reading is **500** rpm
